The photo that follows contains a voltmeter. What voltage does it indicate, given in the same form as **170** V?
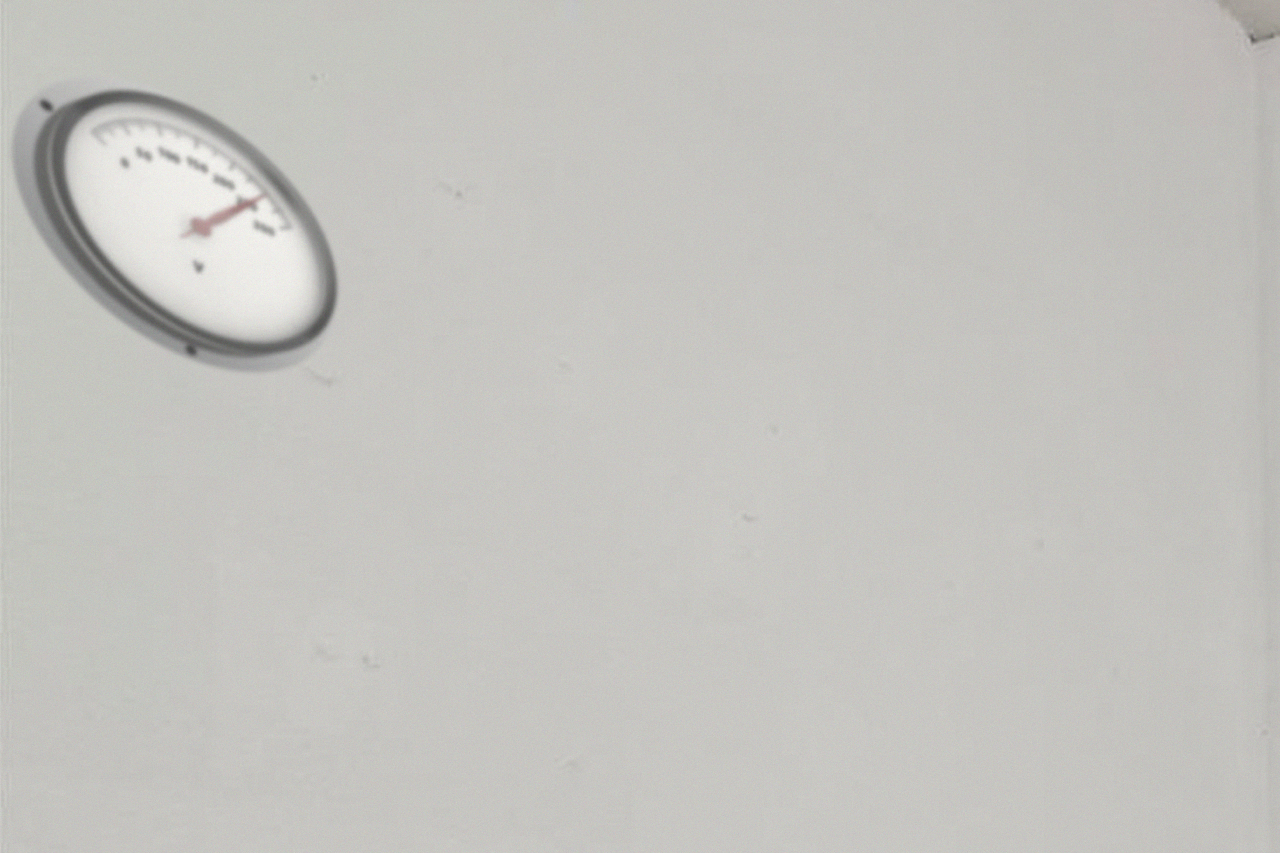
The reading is **250** V
